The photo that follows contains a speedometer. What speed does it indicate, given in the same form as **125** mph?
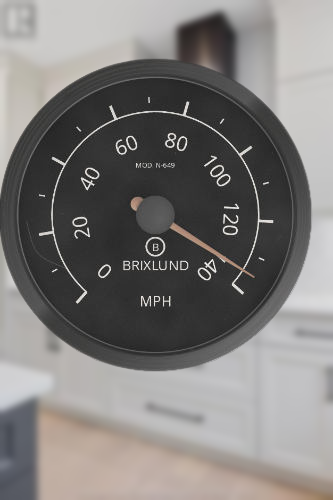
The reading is **135** mph
